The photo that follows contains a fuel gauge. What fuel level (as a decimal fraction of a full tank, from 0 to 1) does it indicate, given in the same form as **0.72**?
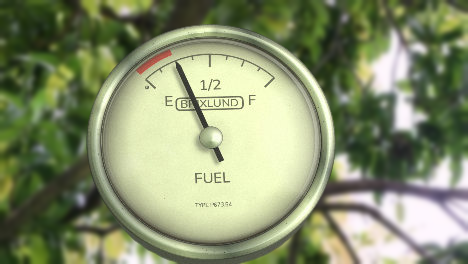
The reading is **0.25**
